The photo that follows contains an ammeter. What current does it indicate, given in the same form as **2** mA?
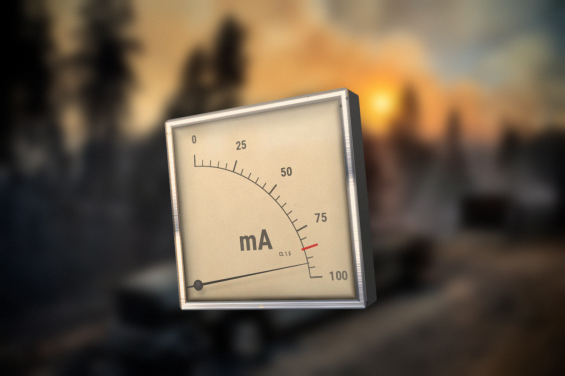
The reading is **92.5** mA
